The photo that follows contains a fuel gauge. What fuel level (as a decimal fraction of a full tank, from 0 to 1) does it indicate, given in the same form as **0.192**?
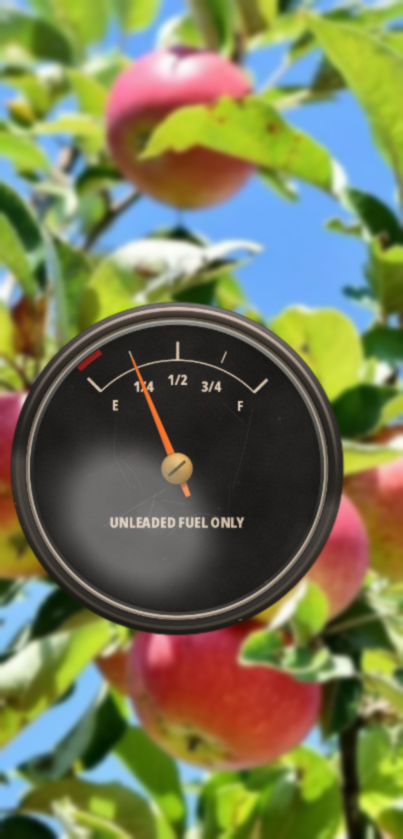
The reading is **0.25**
